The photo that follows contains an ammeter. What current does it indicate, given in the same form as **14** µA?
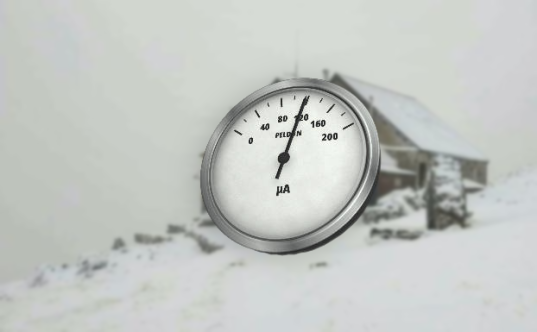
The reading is **120** µA
